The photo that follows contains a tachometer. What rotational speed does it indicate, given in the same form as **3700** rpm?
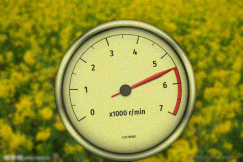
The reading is **5500** rpm
